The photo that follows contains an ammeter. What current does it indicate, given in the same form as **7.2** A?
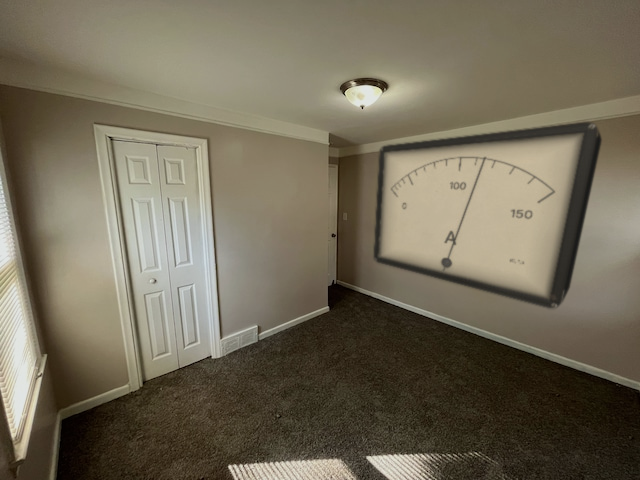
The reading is **115** A
